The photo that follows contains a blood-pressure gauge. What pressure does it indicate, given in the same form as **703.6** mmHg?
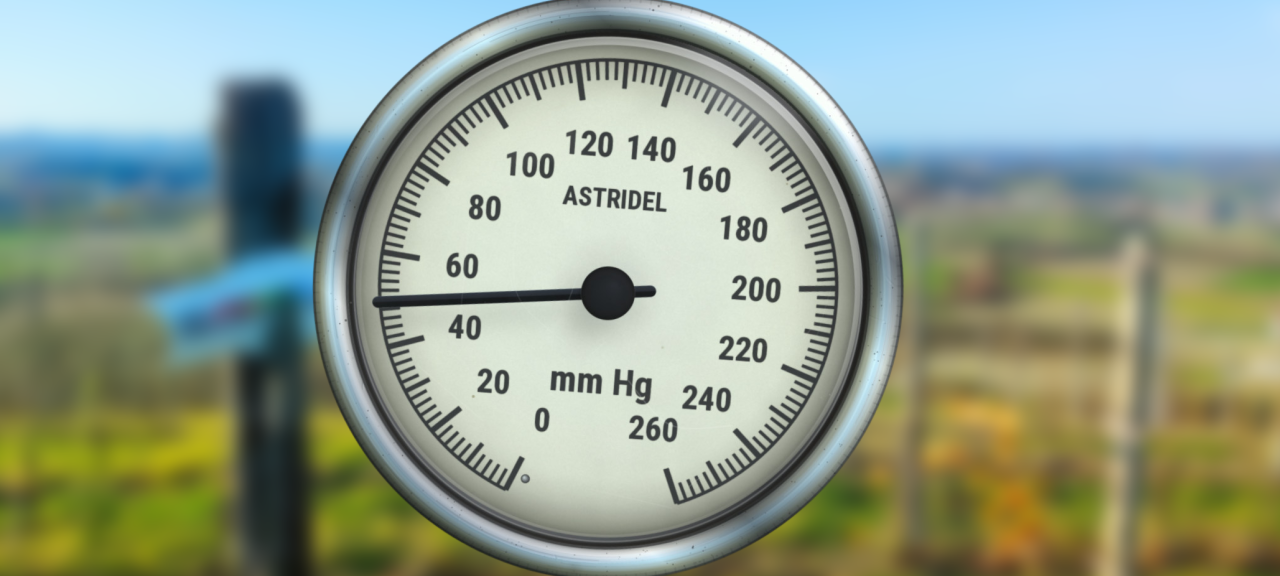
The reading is **50** mmHg
